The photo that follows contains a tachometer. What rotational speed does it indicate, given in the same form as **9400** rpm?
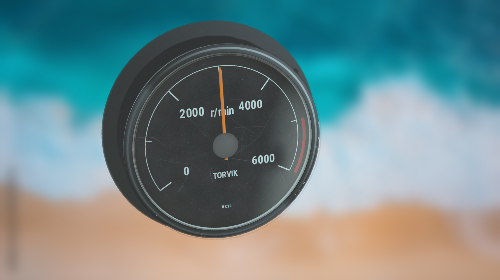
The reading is **3000** rpm
